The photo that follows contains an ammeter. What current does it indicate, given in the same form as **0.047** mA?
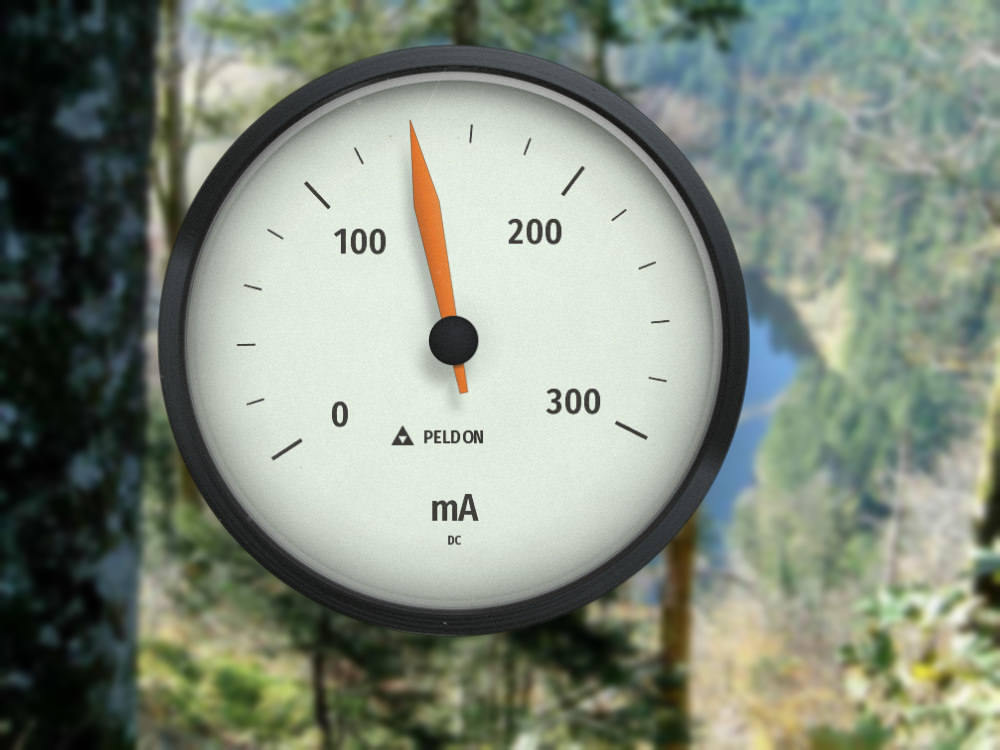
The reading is **140** mA
